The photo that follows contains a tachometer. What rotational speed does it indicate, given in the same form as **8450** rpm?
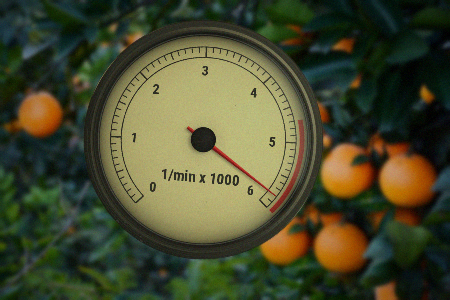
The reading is **5800** rpm
